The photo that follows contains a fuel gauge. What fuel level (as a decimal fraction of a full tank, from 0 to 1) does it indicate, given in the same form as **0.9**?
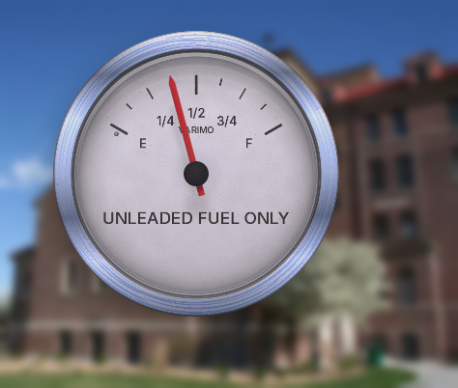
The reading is **0.375**
